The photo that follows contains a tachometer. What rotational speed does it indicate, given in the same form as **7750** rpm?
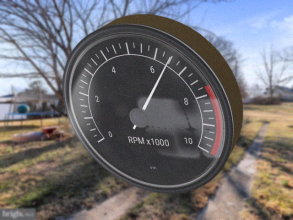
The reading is **6500** rpm
